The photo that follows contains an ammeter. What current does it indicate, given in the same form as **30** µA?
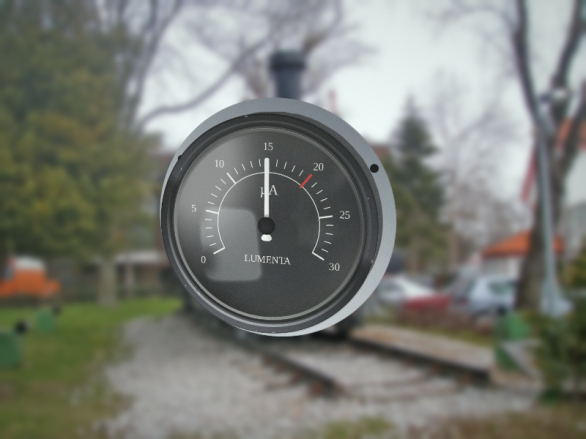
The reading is **15** µA
